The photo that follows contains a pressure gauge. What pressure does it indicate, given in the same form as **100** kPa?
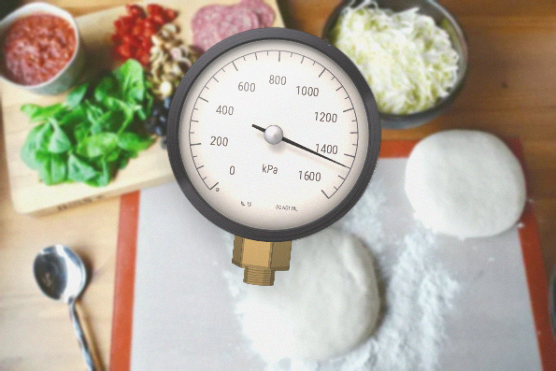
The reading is **1450** kPa
